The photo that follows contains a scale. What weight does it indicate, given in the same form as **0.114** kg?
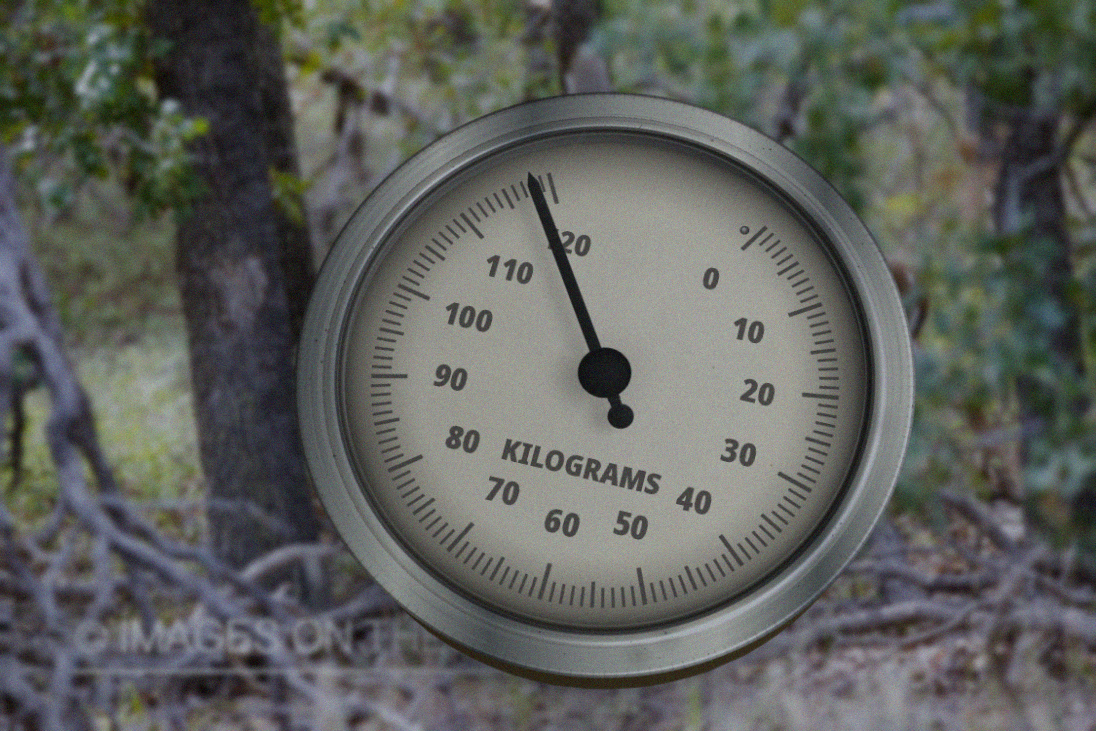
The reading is **118** kg
